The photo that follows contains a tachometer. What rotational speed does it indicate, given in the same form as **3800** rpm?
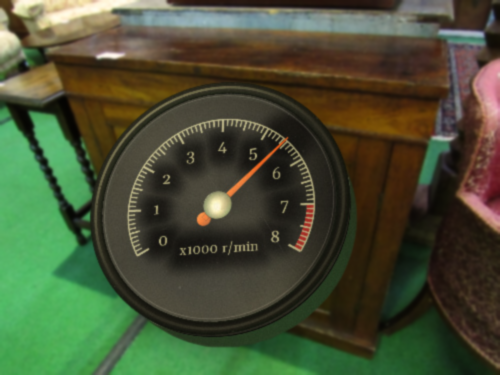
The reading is **5500** rpm
